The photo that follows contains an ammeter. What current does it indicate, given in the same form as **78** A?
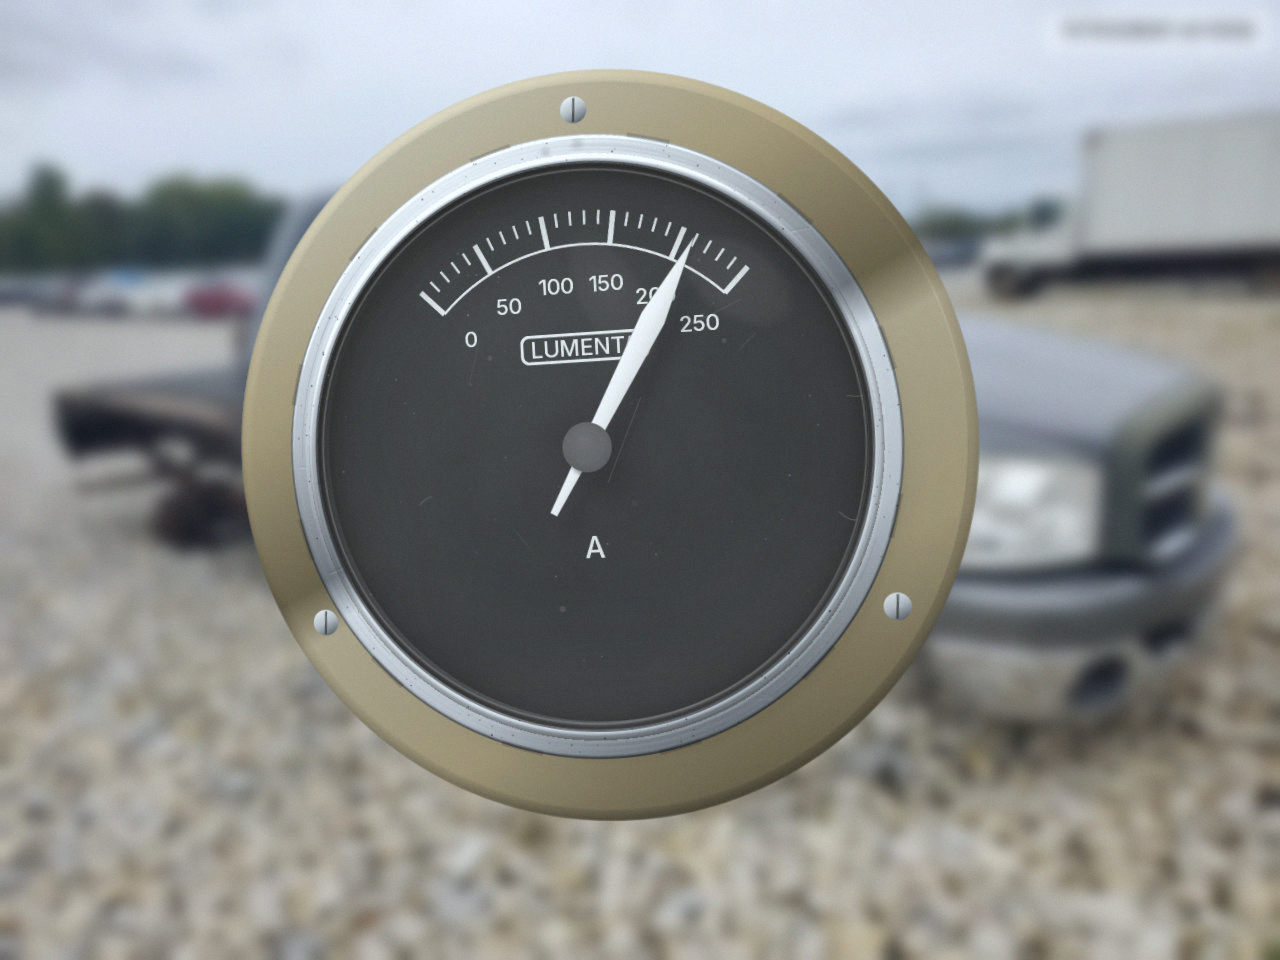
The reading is **210** A
